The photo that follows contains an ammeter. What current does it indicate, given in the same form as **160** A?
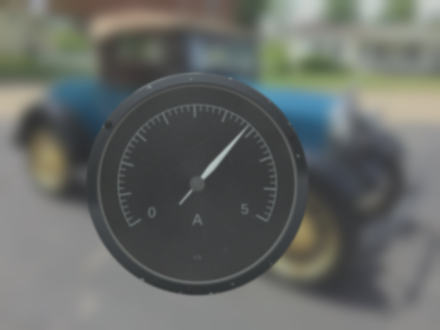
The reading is **3.4** A
